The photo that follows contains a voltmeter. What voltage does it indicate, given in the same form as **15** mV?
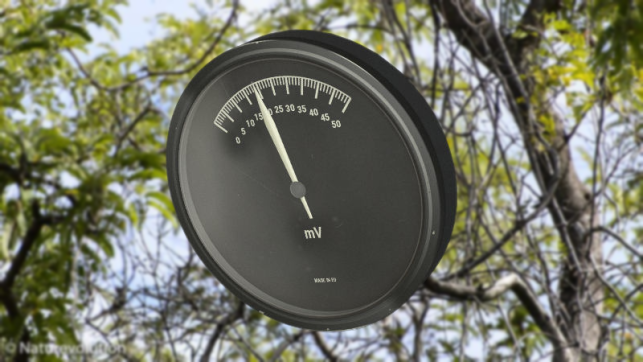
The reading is **20** mV
